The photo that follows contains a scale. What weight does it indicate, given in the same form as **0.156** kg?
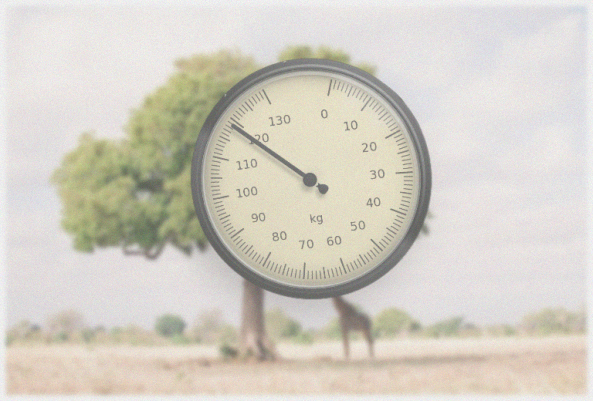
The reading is **119** kg
